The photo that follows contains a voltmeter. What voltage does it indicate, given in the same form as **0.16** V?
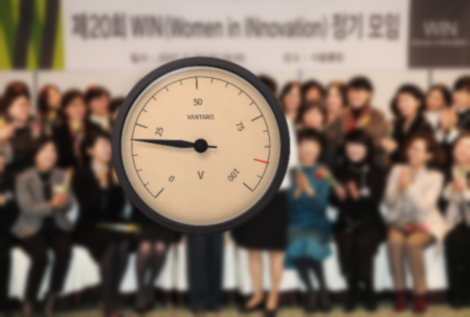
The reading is **20** V
